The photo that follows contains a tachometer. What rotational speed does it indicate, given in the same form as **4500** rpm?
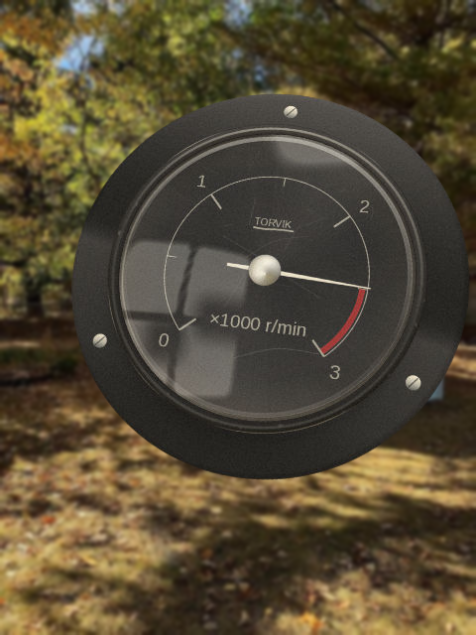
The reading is **2500** rpm
